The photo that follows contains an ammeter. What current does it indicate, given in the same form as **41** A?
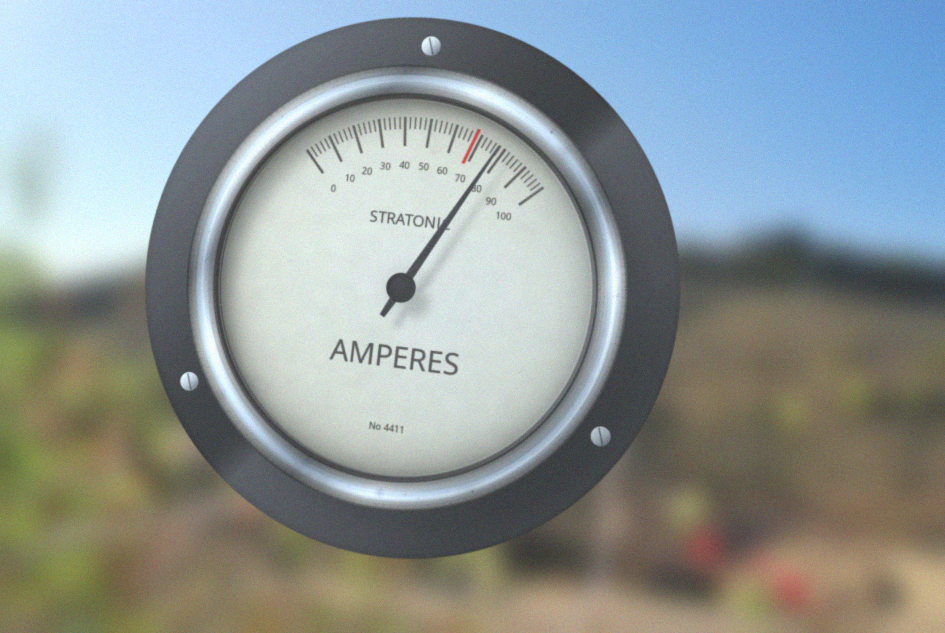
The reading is **78** A
